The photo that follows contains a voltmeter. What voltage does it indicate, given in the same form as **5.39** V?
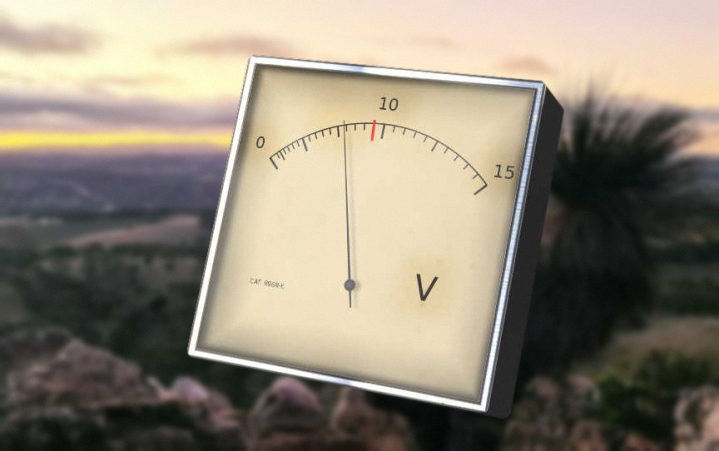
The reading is **8** V
